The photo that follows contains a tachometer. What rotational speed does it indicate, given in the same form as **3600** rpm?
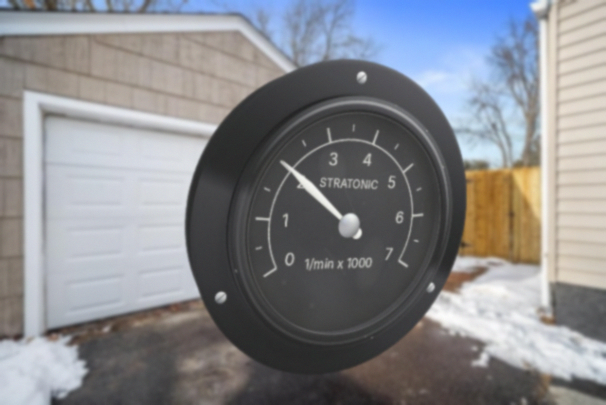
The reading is **2000** rpm
